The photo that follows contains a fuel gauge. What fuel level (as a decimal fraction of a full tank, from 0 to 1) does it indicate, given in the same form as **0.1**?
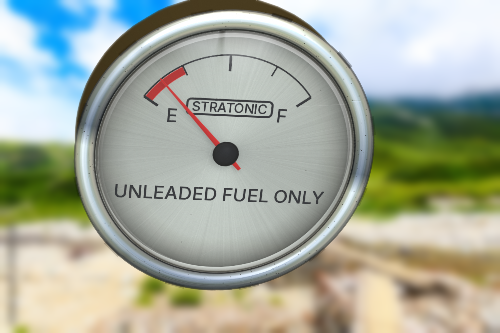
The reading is **0.125**
